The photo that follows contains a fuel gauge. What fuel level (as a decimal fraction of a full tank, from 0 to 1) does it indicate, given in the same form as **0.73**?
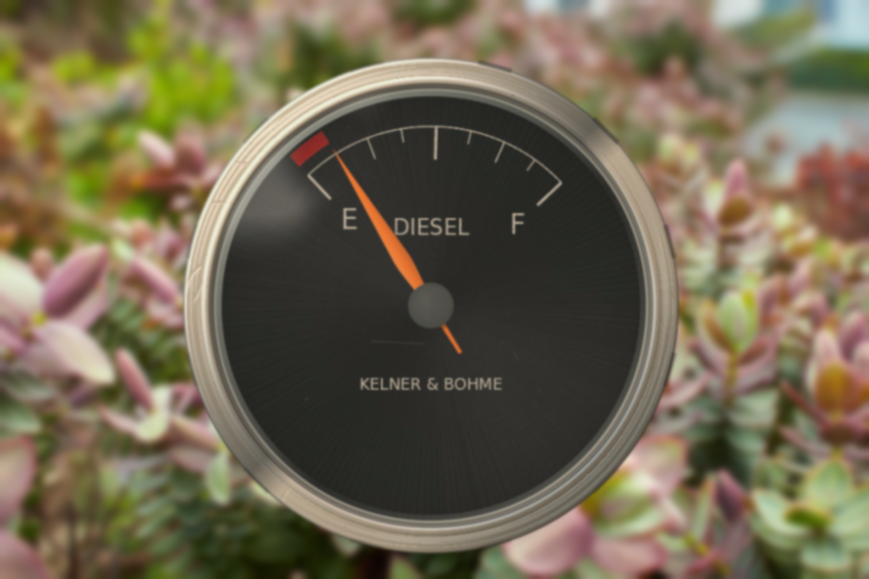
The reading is **0.125**
